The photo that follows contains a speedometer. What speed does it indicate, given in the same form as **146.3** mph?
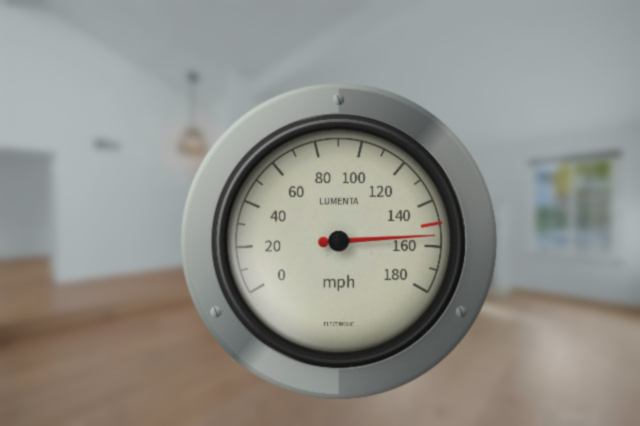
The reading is **155** mph
